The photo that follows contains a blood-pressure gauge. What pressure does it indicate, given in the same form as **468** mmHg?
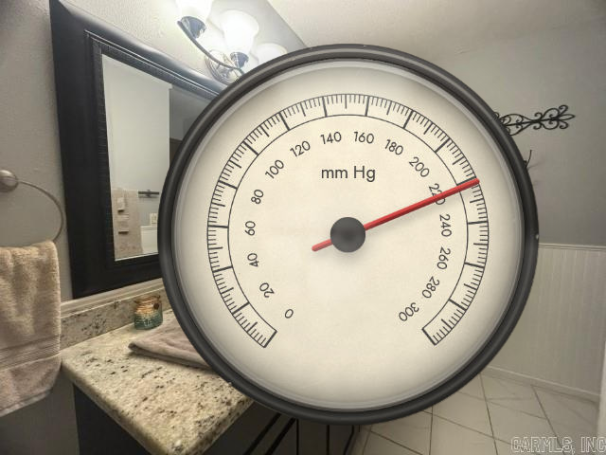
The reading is **222** mmHg
